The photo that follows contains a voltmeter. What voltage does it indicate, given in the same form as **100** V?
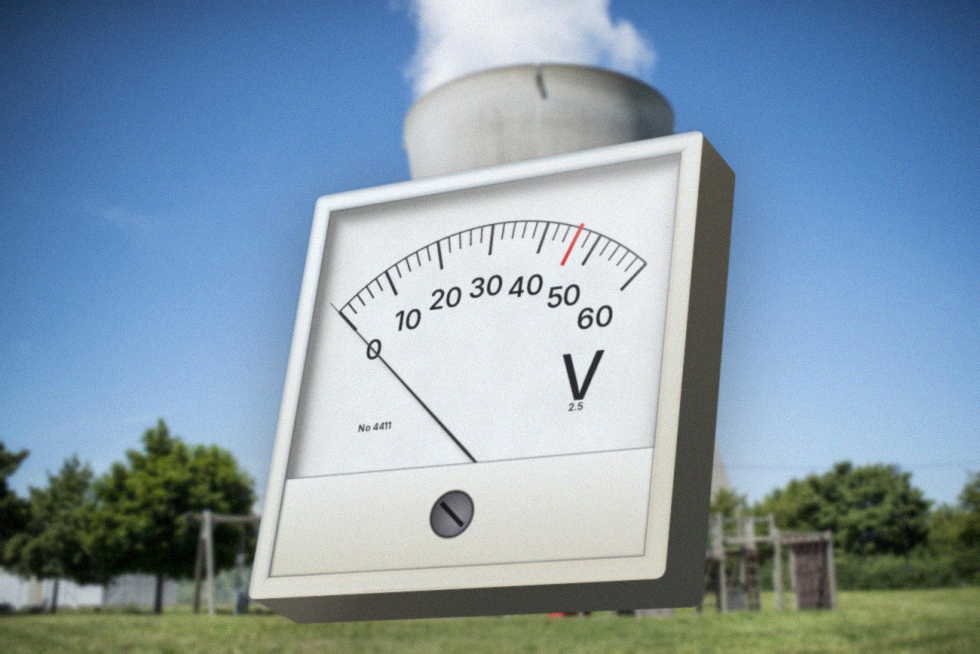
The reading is **0** V
